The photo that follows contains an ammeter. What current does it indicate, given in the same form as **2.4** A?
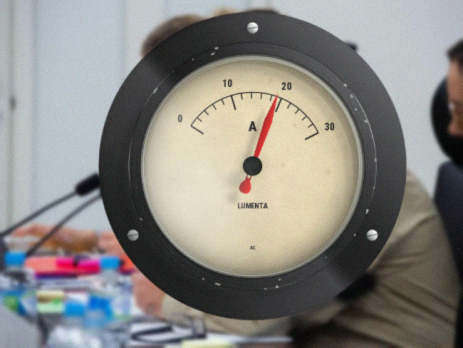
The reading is **19** A
